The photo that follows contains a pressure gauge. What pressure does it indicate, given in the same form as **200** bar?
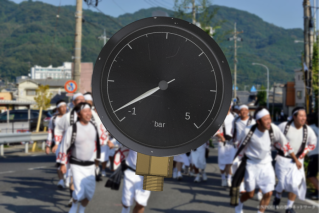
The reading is **-0.75** bar
